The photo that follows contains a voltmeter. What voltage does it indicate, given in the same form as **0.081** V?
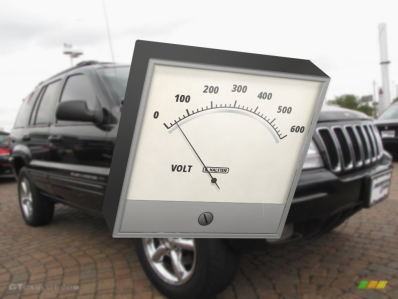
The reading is **40** V
